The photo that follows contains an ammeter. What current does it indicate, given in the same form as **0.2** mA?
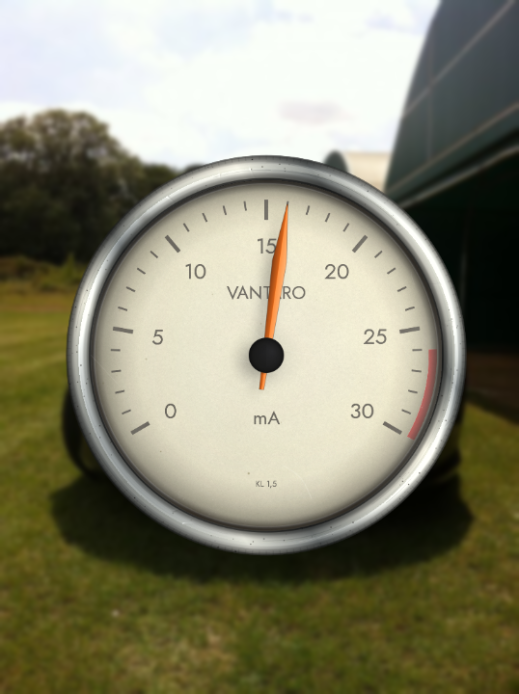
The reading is **16** mA
